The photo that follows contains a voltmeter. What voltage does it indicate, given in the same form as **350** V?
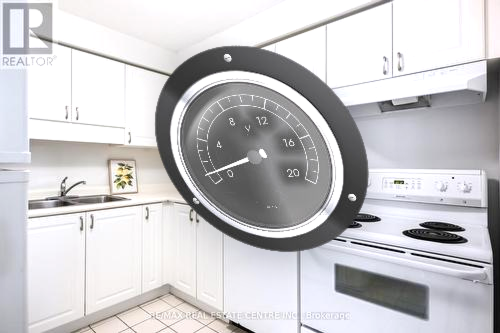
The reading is **1** V
